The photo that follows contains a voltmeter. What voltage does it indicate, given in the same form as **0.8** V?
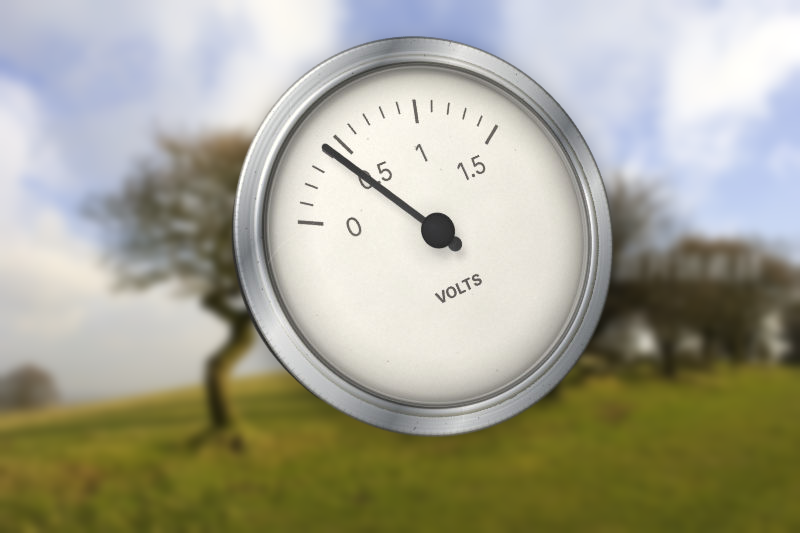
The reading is **0.4** V
